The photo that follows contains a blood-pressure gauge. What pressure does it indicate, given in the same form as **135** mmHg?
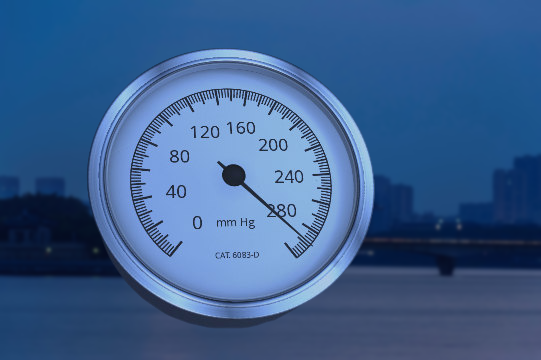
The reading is **290** mmHg
